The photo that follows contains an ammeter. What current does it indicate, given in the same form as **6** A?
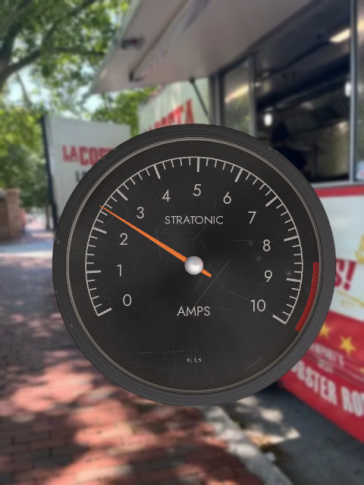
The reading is **2.5** A
